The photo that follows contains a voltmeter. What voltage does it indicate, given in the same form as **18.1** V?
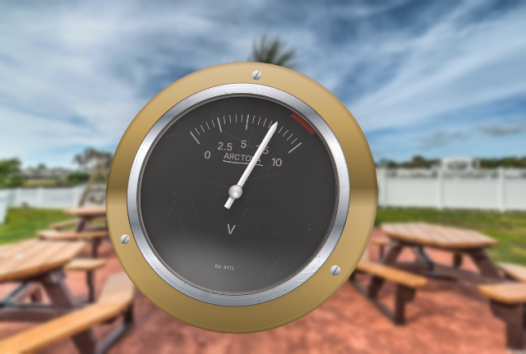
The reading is **7.5** V
